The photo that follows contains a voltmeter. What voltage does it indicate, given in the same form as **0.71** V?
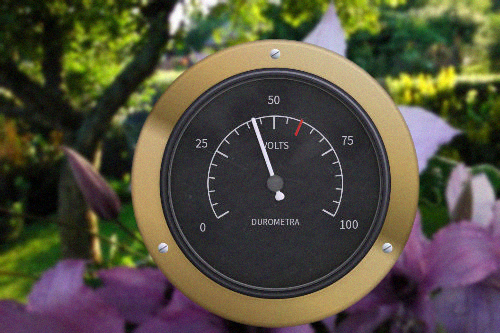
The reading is **42.5** V
